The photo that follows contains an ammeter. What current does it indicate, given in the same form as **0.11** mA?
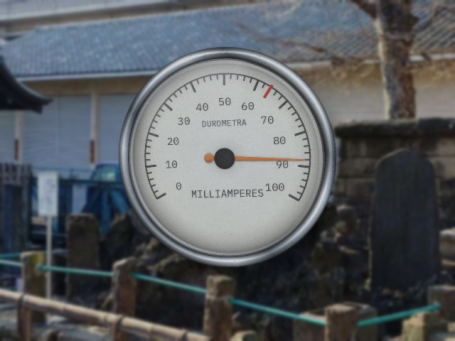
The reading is **88** mA
